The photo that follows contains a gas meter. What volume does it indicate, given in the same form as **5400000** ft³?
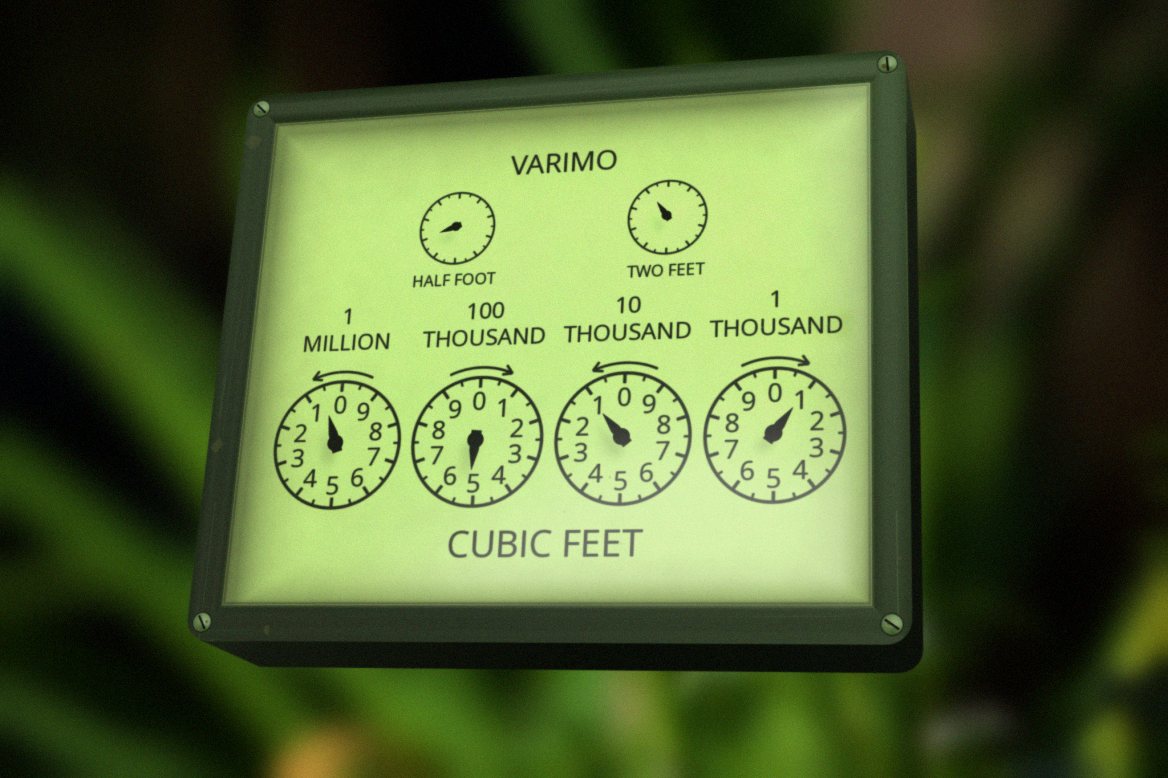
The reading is **51100** ft³
